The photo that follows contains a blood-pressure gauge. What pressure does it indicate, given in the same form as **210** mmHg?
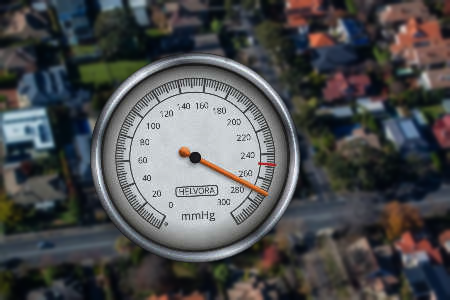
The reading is **270** mmHg
